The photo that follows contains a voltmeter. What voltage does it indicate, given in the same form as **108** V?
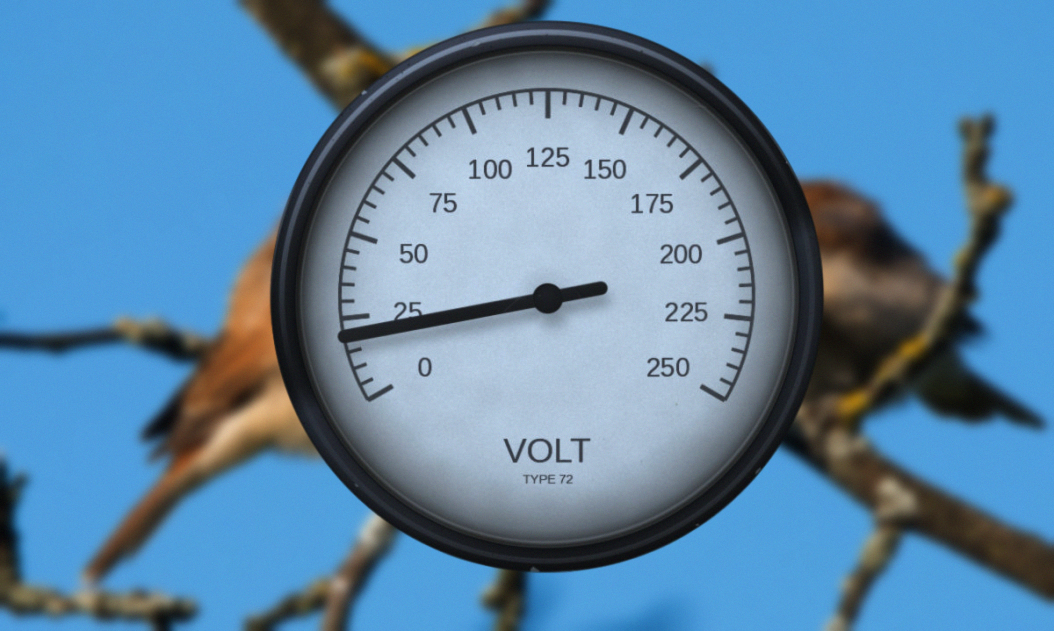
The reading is **20** V
